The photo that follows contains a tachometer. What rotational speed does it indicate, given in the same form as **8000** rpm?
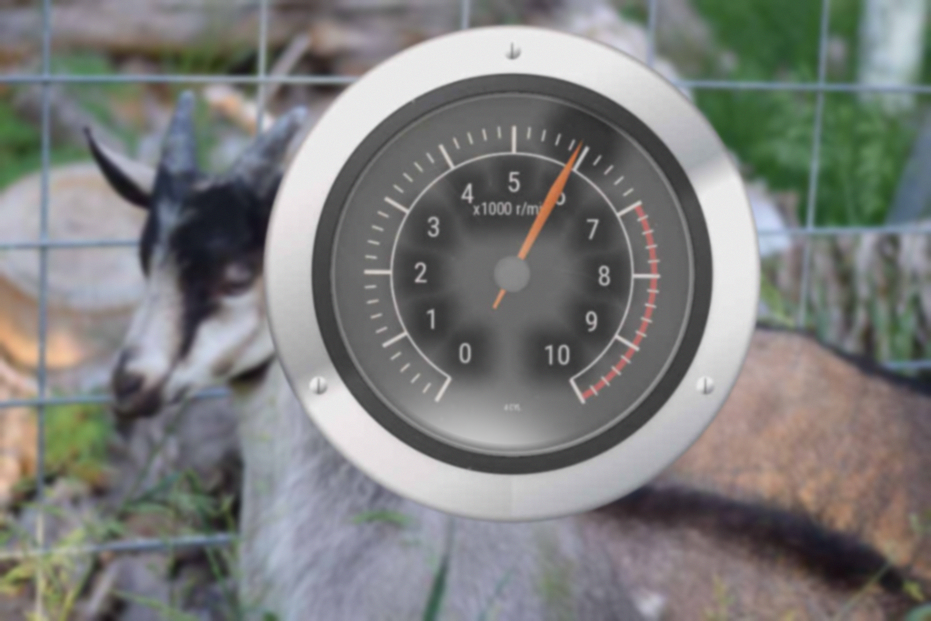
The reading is **5900** rpm
